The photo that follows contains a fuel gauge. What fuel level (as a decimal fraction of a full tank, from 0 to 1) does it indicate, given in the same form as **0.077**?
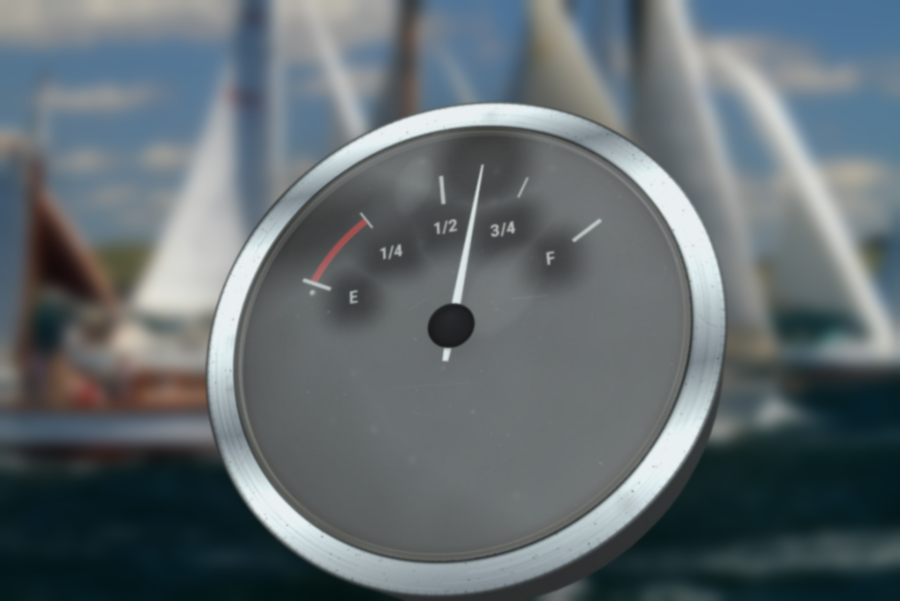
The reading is **0.625**
